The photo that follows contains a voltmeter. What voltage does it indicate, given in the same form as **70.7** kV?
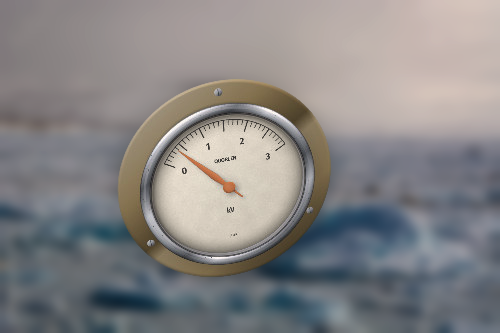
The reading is **0.4** kV
